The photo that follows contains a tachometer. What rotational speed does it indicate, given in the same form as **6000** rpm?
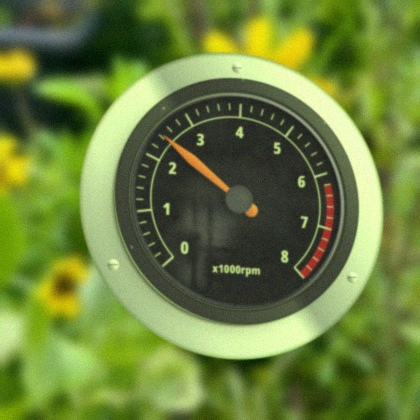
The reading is **2400** rpm
